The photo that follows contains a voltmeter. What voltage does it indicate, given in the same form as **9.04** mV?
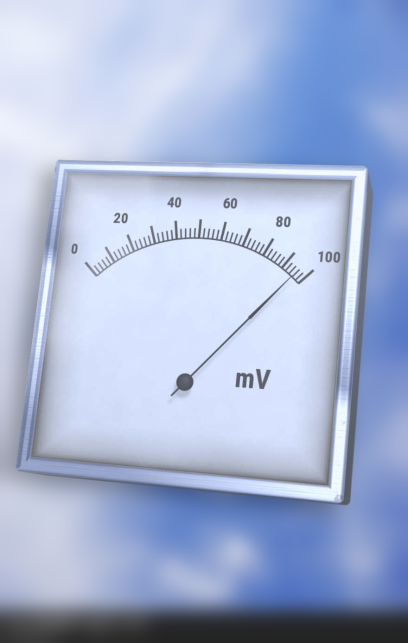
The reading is **96** mV
